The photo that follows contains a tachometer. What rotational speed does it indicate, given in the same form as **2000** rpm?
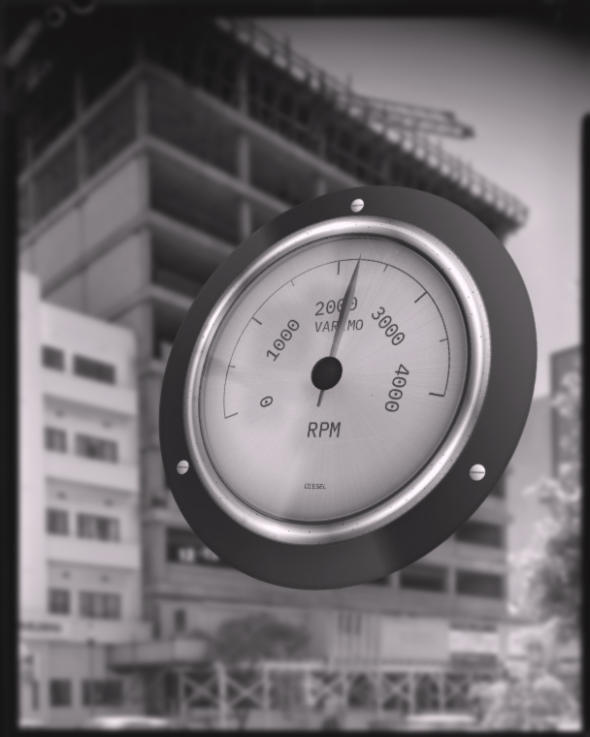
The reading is **2250** rpm
